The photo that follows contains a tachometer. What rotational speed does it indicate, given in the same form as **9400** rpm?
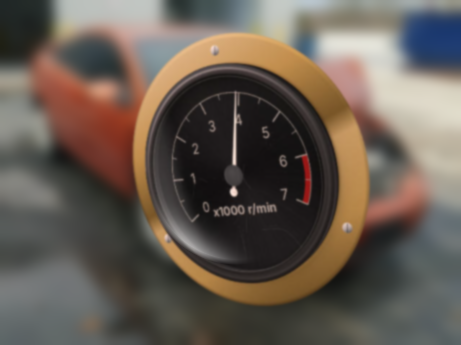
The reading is **4000** rpm
